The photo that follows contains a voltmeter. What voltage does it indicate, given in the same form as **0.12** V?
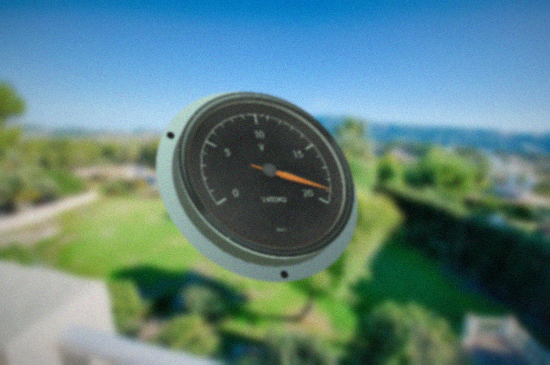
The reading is **19** V
